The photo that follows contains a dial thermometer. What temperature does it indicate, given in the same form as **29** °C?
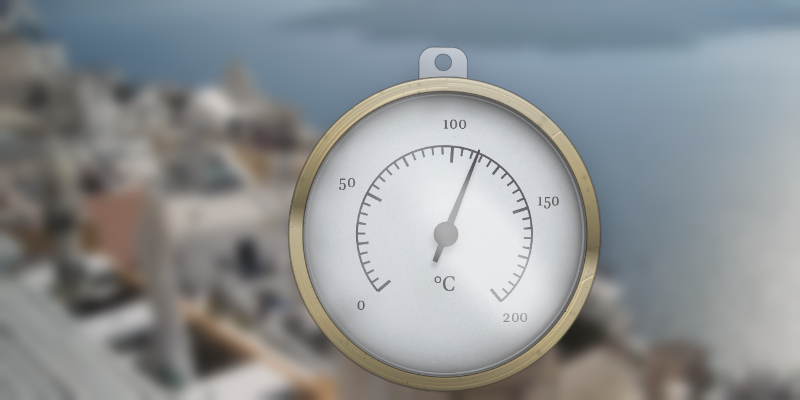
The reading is **112.5** °C
